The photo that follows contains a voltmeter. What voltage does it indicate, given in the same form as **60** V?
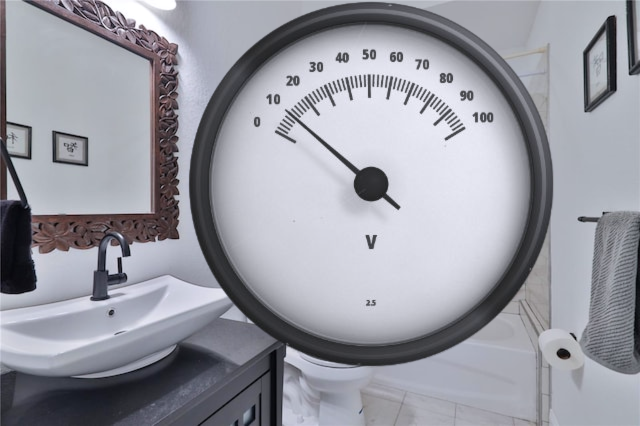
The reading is **10** V
